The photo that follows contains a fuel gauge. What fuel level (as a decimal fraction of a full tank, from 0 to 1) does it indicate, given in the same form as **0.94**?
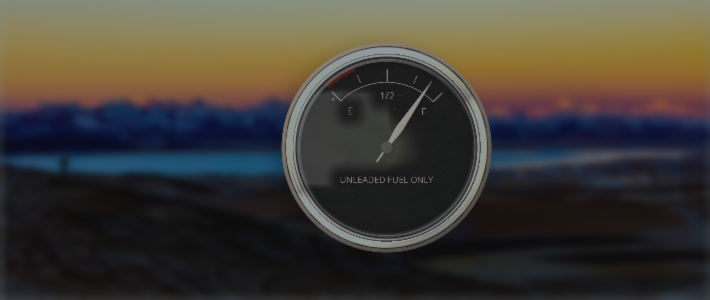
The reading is **0.875**
